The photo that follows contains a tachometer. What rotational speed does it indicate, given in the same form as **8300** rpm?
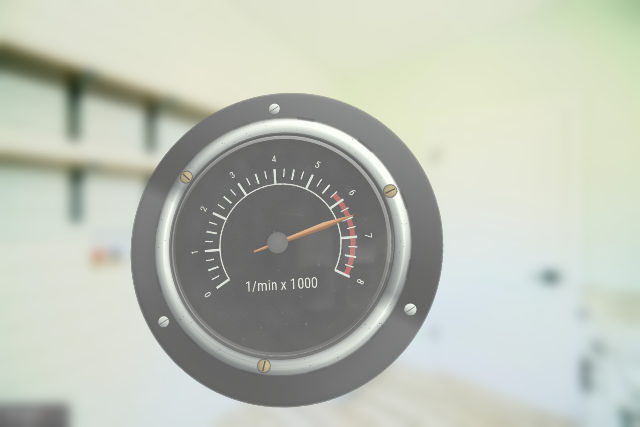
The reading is **6500** rpm
